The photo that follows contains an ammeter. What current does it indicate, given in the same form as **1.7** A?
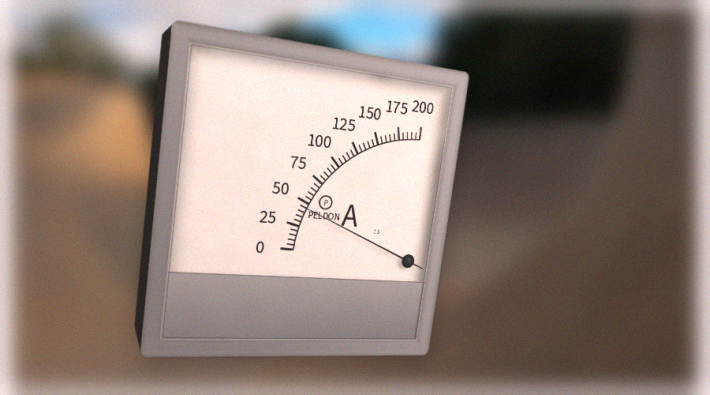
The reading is **45** A
